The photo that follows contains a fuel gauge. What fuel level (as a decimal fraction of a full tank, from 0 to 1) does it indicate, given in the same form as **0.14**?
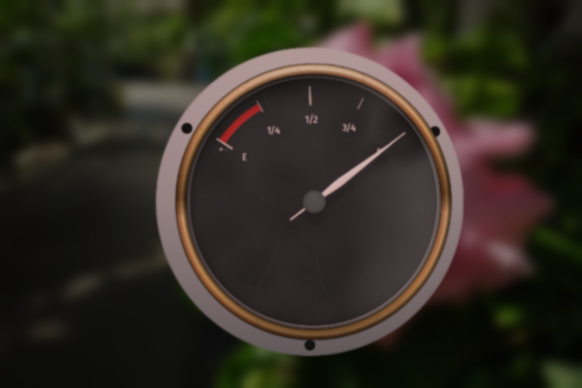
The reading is **1**
